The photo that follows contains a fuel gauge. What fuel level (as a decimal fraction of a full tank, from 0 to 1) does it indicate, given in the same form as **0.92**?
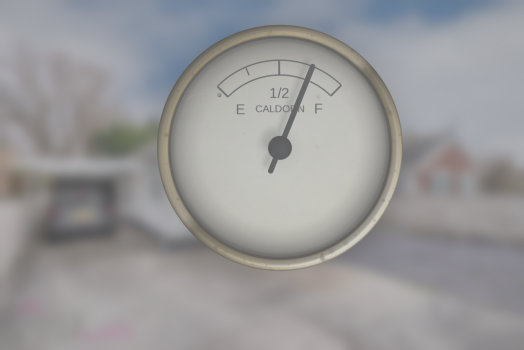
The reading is **0.75**
